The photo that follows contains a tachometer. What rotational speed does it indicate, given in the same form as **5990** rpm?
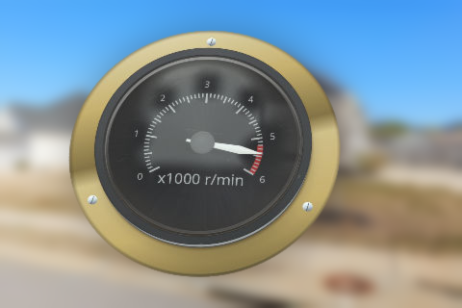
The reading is **5500** rpm
